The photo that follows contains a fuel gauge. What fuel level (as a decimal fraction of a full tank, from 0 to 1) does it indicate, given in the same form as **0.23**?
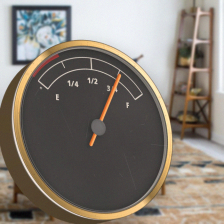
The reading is **0.75**
